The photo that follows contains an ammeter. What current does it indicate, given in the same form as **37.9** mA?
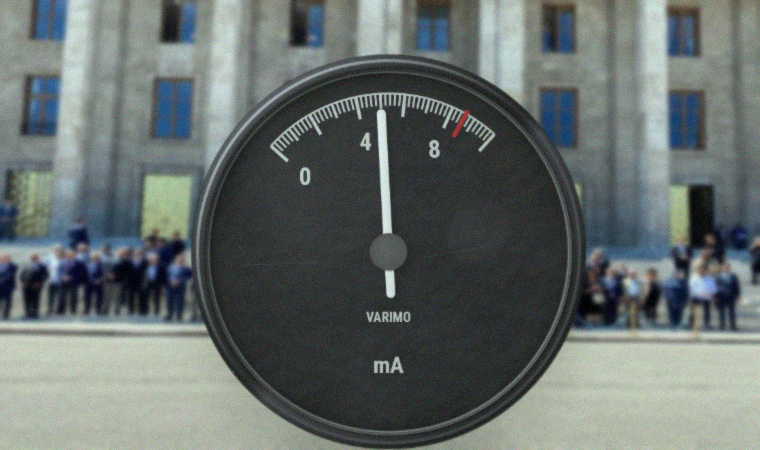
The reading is **5** mA
